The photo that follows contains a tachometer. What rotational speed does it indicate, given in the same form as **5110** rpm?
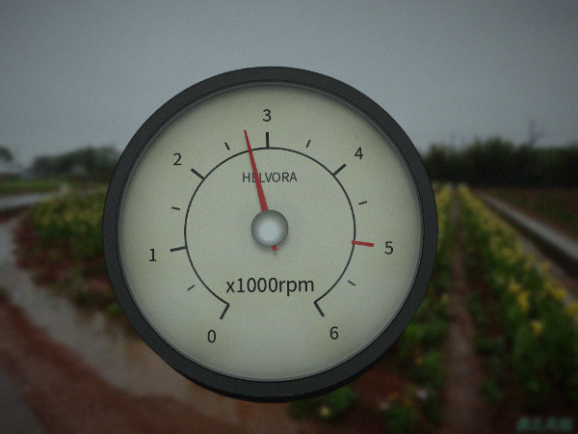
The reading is **2750** rpm
